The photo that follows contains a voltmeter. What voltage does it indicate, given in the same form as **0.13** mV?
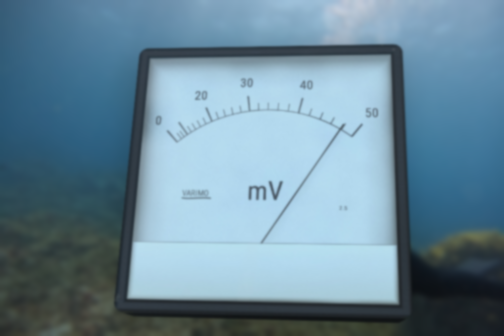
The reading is **48** mV
